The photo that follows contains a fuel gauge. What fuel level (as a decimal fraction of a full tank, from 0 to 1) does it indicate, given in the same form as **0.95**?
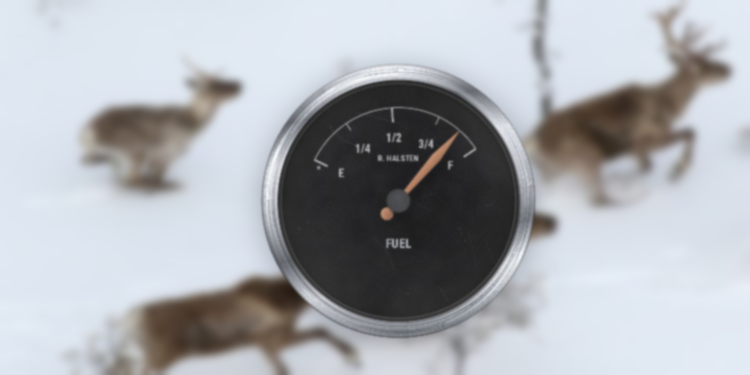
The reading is **0.875**
